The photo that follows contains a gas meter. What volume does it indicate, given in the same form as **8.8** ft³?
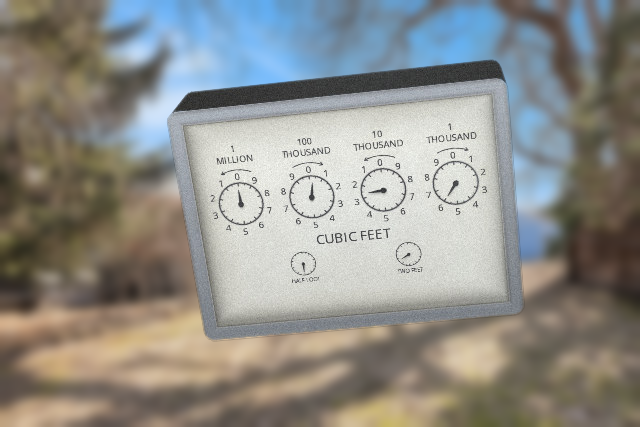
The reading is **2600** ft³
